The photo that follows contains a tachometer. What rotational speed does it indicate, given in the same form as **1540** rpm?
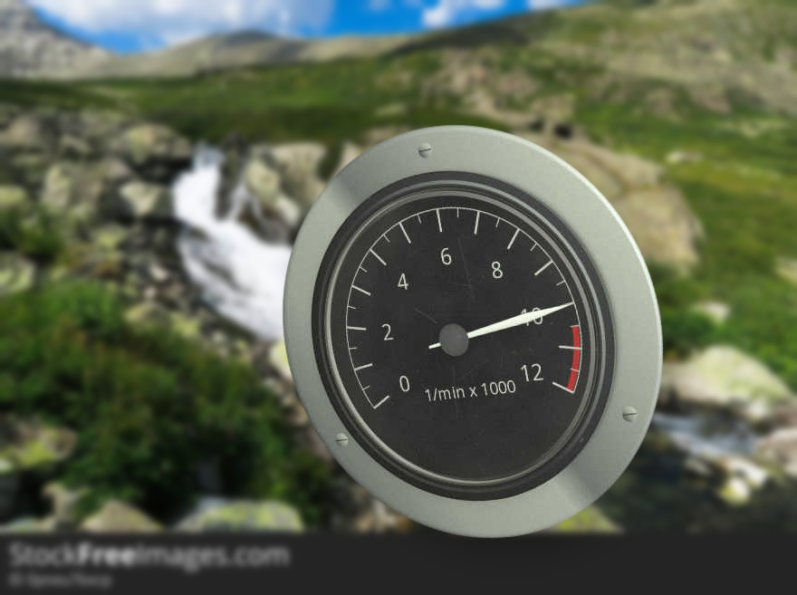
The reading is **10000** rpm
